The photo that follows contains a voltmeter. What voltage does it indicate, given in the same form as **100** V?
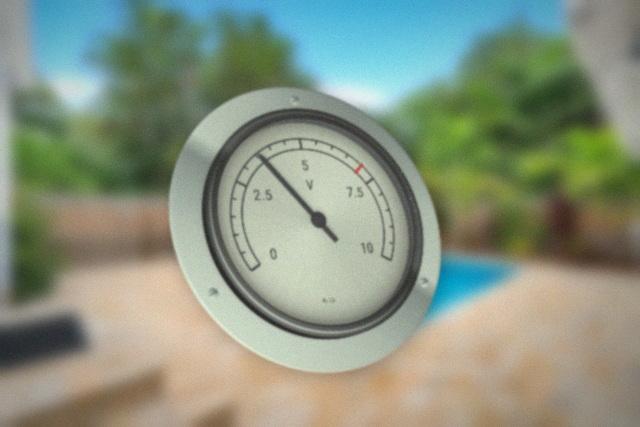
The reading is **3.5** V
